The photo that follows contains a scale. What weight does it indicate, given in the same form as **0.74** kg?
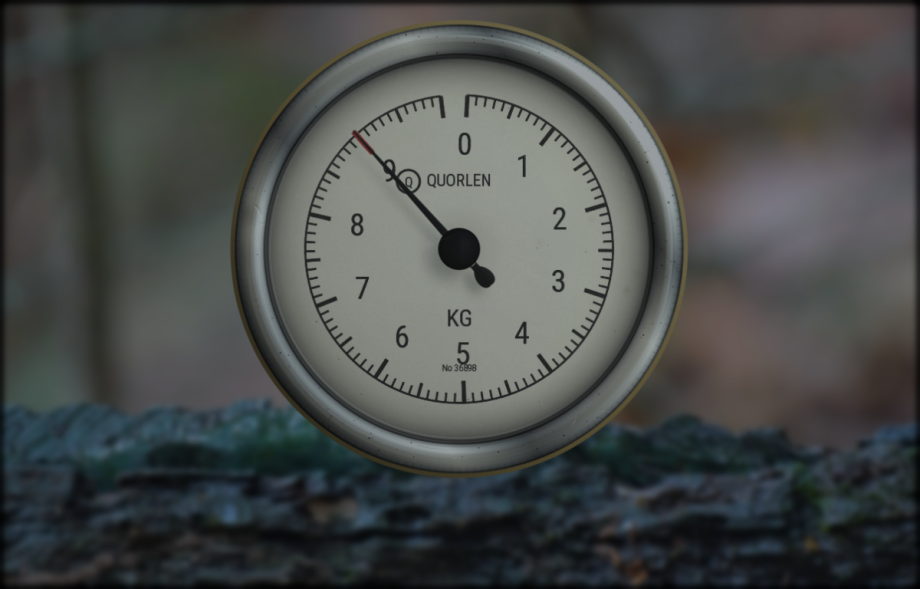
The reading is **9** kg
